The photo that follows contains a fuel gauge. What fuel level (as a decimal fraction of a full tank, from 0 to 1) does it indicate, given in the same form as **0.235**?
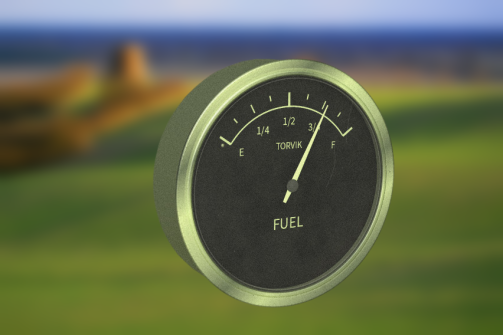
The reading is **0.75**
